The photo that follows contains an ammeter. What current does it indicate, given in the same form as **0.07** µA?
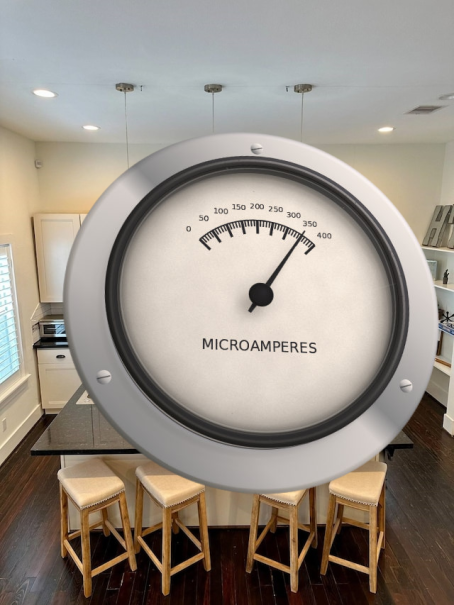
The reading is **350** µA
